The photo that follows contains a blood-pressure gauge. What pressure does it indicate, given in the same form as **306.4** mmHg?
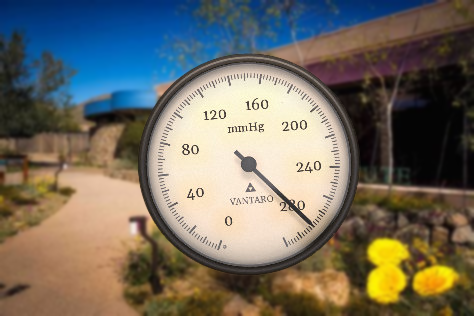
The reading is **280** mmHg
